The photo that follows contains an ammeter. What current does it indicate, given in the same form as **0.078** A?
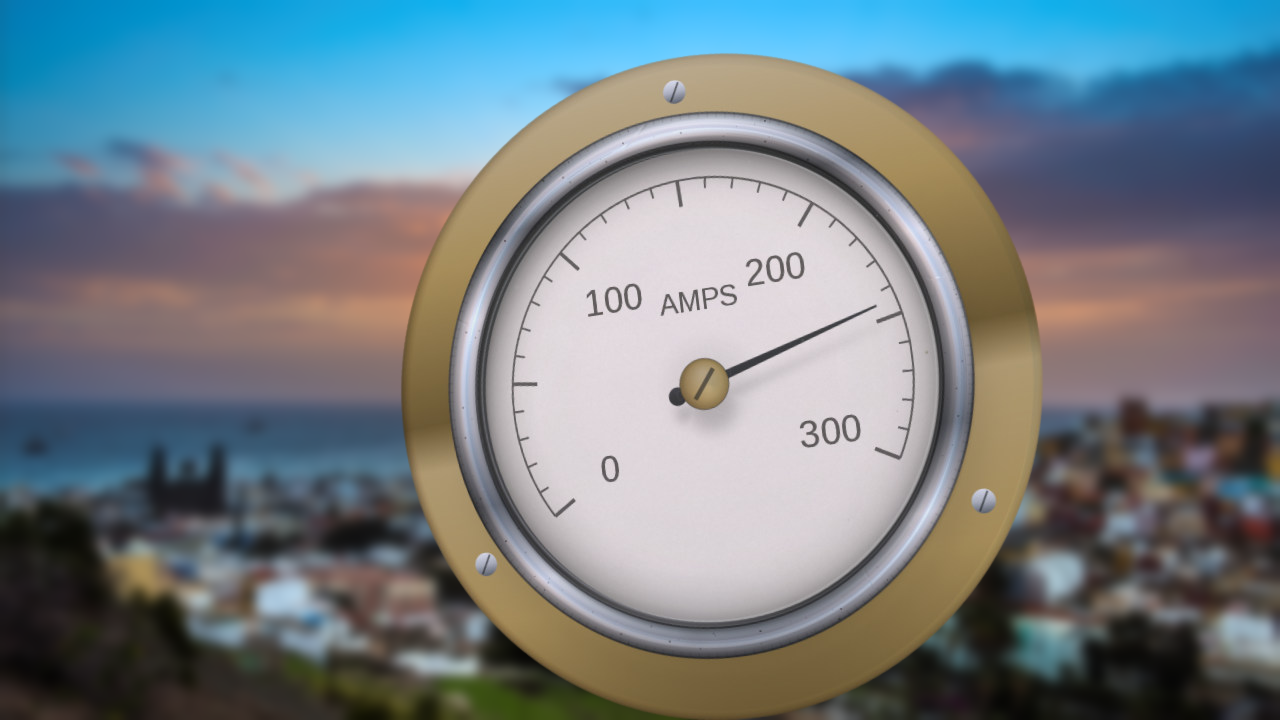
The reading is **245** A
